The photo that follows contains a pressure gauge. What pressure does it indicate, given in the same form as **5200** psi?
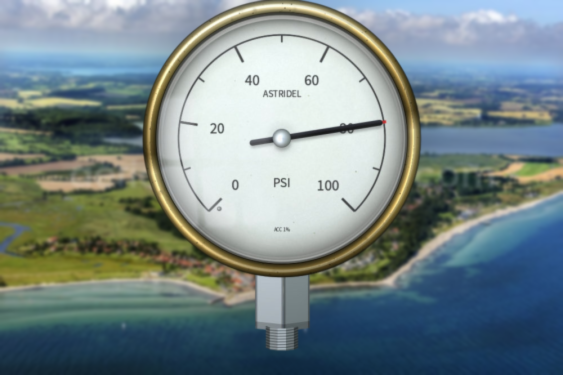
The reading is **80** psi
